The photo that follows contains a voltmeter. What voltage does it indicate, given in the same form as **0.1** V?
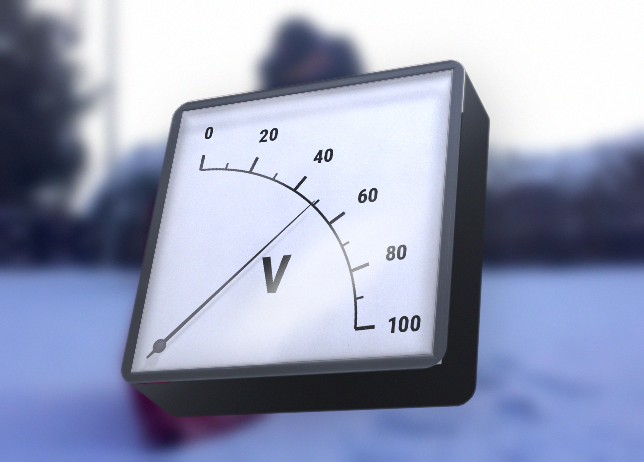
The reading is **50** V
